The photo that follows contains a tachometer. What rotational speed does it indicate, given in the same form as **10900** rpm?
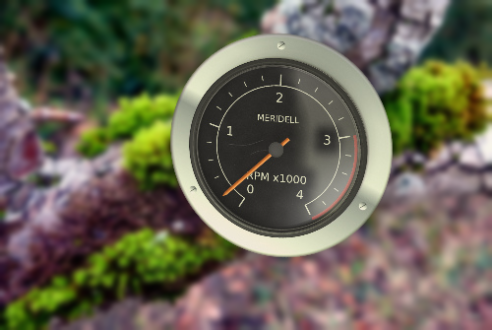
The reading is **200** rpm
